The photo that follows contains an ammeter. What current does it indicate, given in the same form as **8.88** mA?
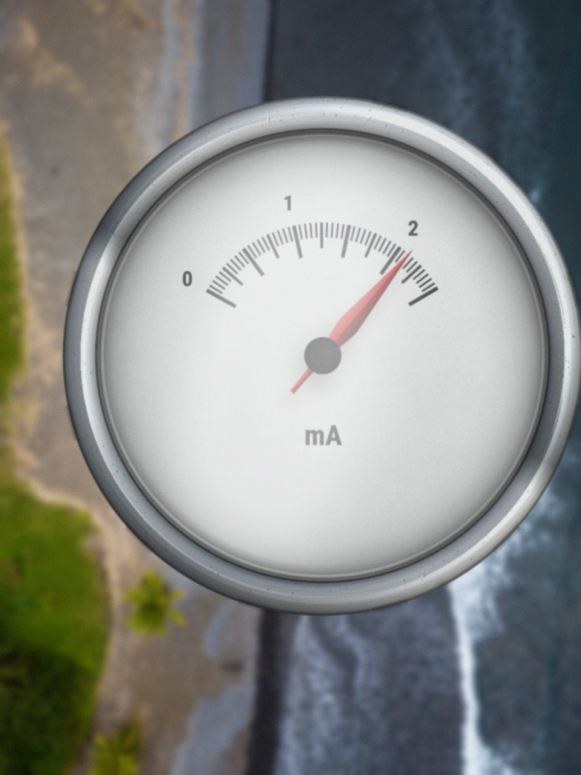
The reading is **2.1** mA
